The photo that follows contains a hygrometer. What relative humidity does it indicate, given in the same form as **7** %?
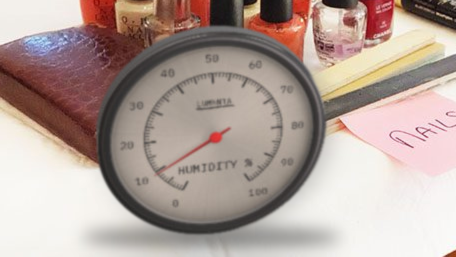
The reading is **10** %
